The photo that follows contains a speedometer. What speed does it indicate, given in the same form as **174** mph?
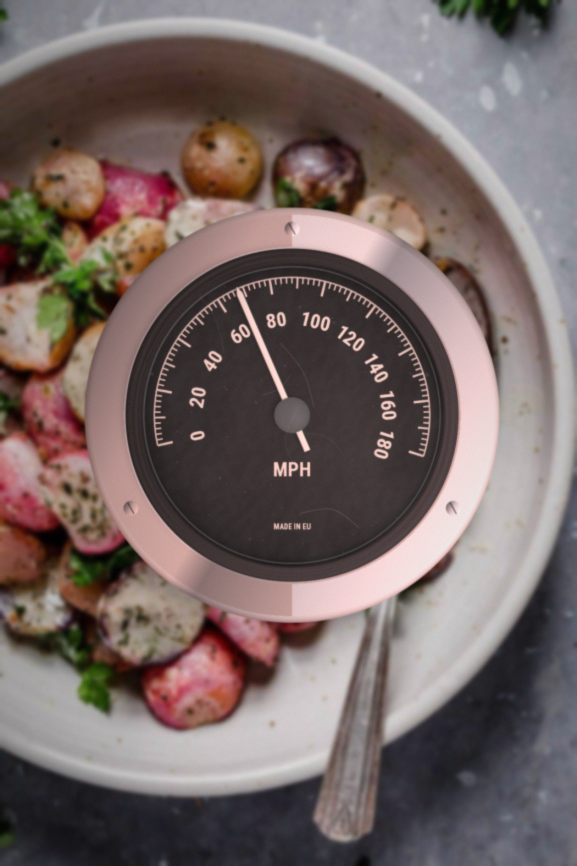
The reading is **68** mph
